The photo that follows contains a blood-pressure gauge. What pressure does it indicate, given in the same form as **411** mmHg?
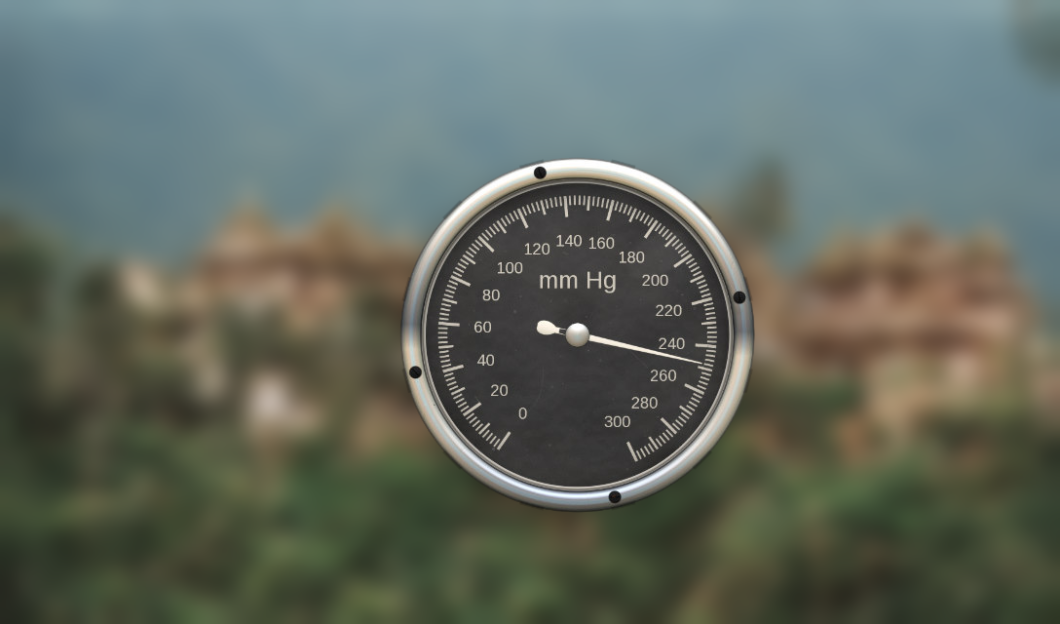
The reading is **248** mmHg
